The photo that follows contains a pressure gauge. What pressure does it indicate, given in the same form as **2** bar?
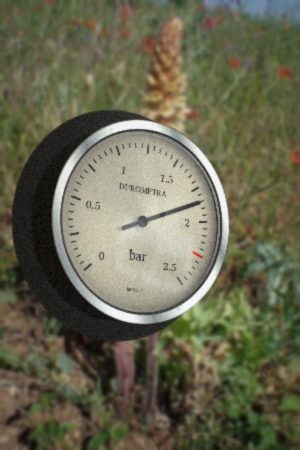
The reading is **1.85** bar
